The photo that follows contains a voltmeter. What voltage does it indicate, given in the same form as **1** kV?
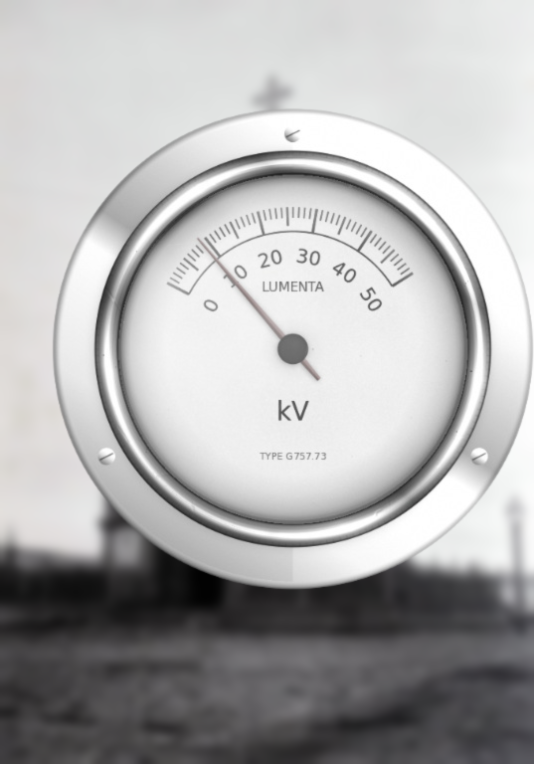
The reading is **9** kV
